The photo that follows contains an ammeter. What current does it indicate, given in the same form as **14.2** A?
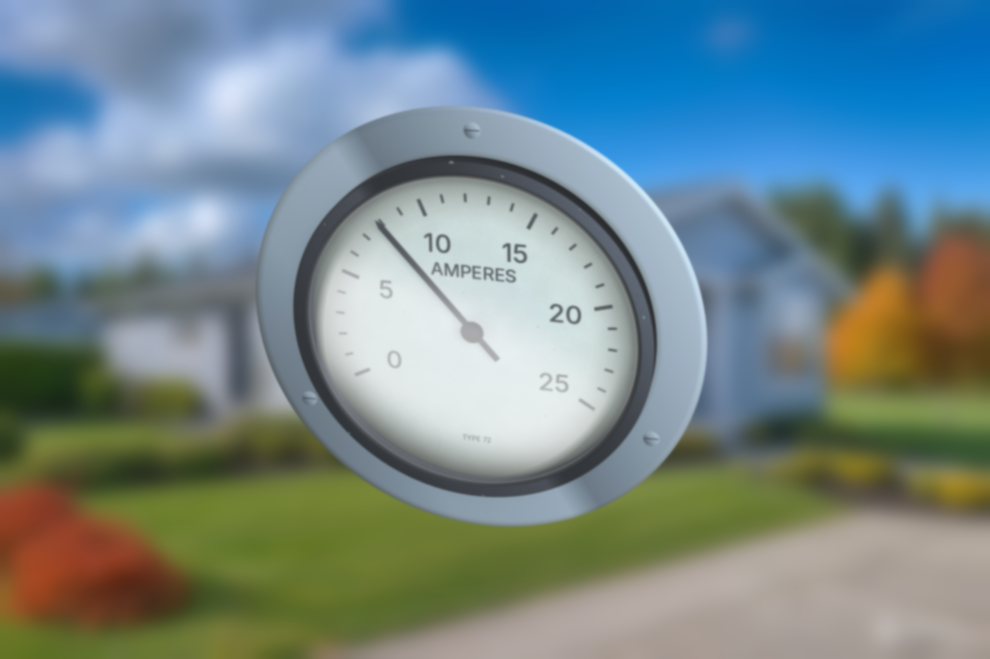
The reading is **8** A
